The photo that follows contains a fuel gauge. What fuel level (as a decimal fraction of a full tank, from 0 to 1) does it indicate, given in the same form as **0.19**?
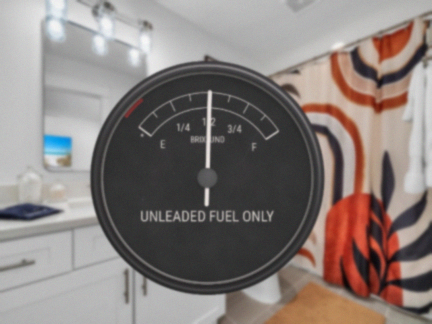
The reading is **0.5**
